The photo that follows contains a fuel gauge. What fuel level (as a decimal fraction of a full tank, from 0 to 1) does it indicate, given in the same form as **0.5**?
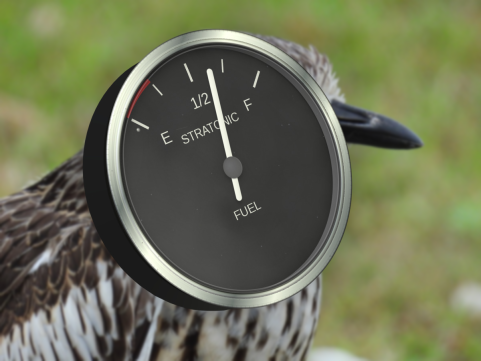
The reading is **0.625**
